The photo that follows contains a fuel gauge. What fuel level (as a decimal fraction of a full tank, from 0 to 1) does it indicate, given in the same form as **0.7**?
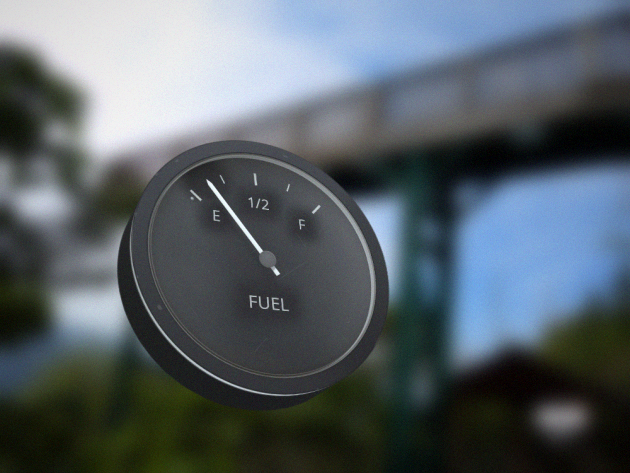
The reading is **0.125**
